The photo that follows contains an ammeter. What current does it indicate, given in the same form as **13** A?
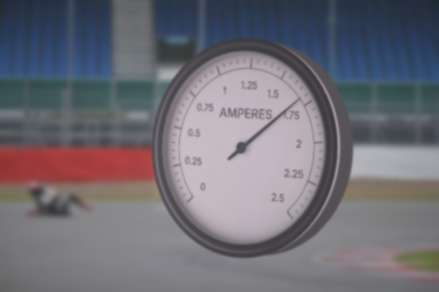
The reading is **1.7** A
